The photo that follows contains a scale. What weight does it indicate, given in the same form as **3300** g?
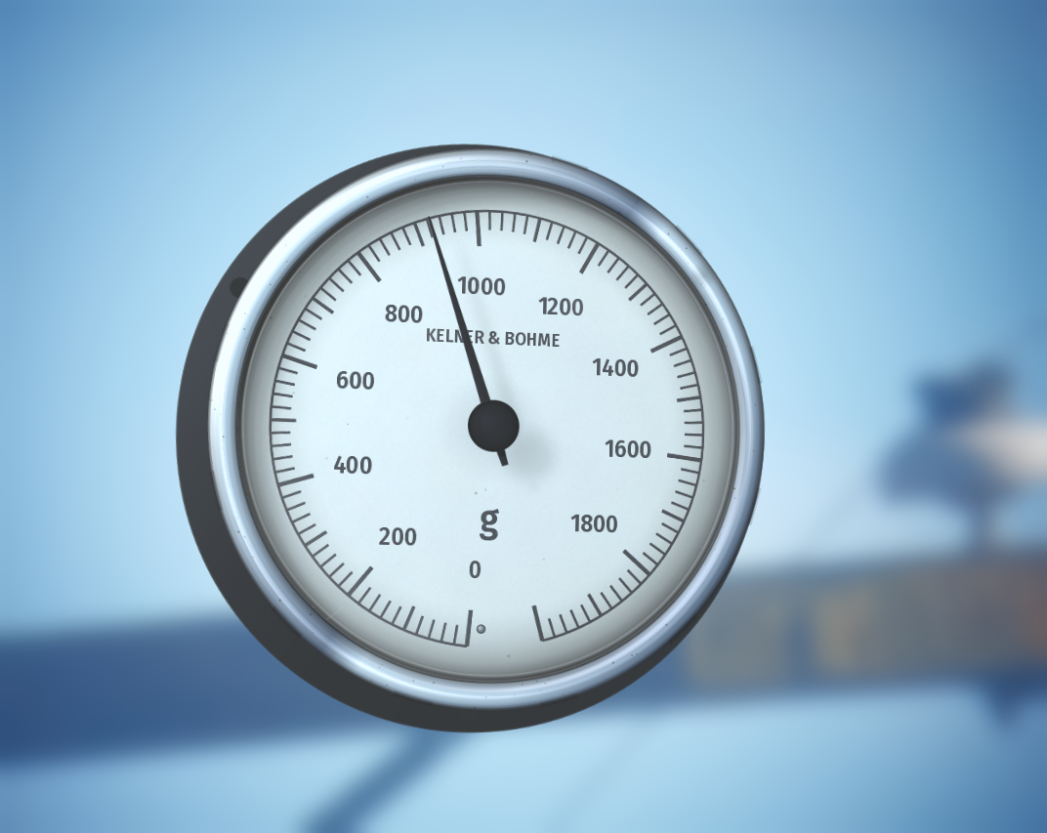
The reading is **920** g
